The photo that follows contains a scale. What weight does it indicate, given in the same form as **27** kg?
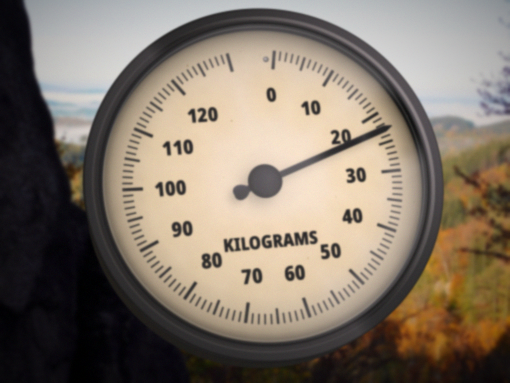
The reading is **23** kg
